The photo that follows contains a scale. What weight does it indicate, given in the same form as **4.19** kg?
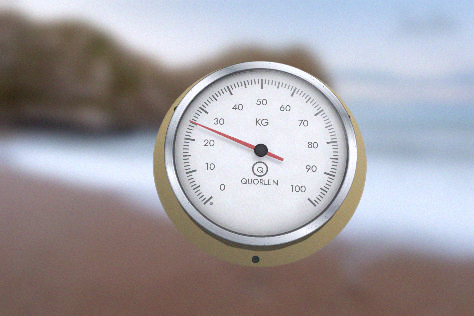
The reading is **25** kg
